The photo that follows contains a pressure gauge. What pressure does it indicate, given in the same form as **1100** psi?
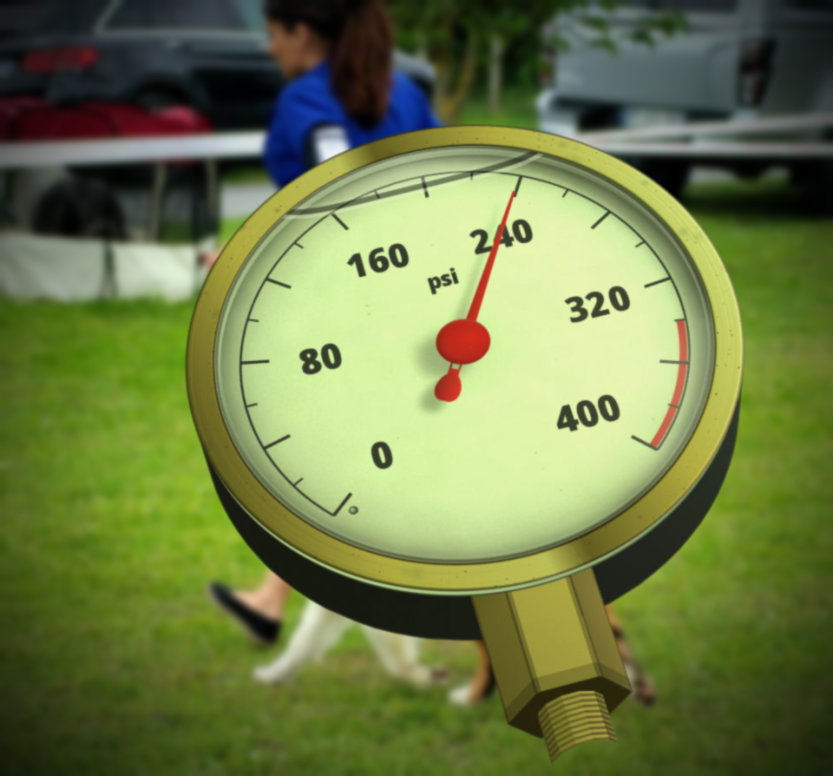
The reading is **240** psi
